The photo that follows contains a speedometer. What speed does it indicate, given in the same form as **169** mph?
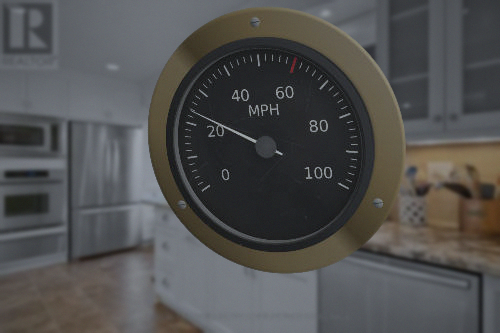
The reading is **24** mph
